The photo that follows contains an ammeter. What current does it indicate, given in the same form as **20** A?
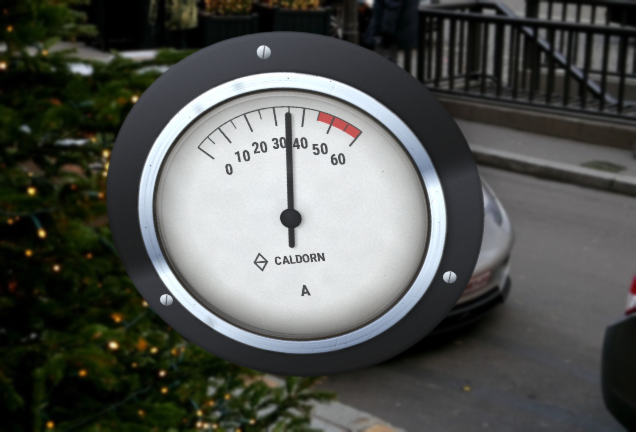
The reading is **35** A
